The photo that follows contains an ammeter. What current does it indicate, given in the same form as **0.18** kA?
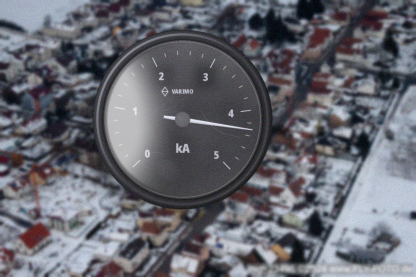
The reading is **4.3** kA
